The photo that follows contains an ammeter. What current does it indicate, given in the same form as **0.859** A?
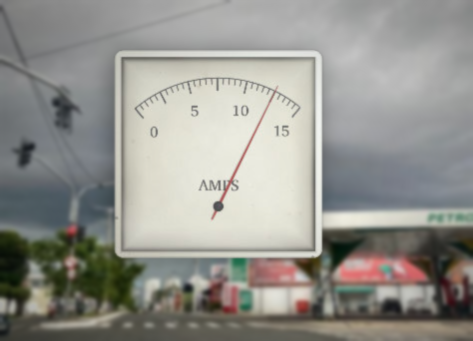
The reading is **12.5** A
